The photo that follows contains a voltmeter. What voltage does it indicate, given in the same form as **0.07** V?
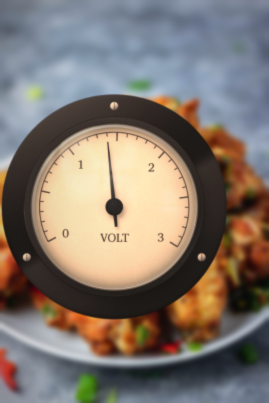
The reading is **1.4** V
